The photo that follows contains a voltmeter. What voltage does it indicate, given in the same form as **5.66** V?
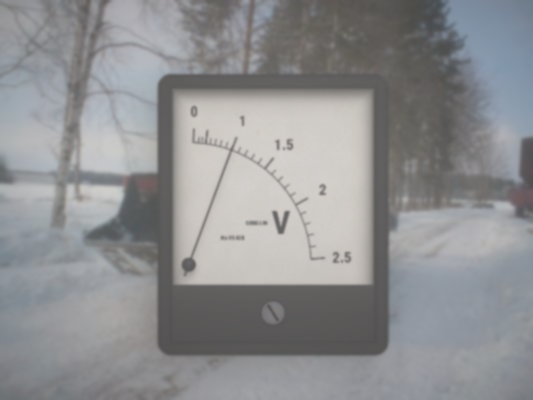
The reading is **1** V
